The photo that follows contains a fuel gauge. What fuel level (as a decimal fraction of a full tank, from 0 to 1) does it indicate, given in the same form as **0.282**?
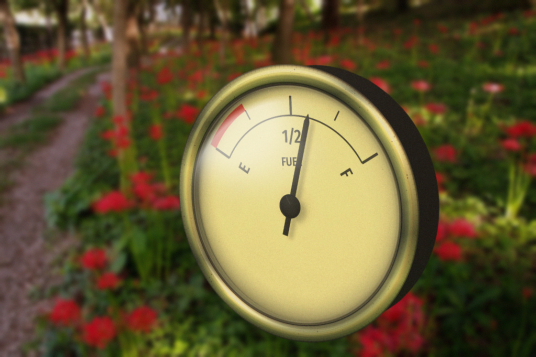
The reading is **0.625**
